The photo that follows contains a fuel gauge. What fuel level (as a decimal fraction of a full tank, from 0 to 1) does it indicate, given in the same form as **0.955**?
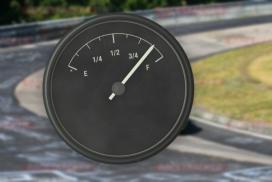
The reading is **0.875**
